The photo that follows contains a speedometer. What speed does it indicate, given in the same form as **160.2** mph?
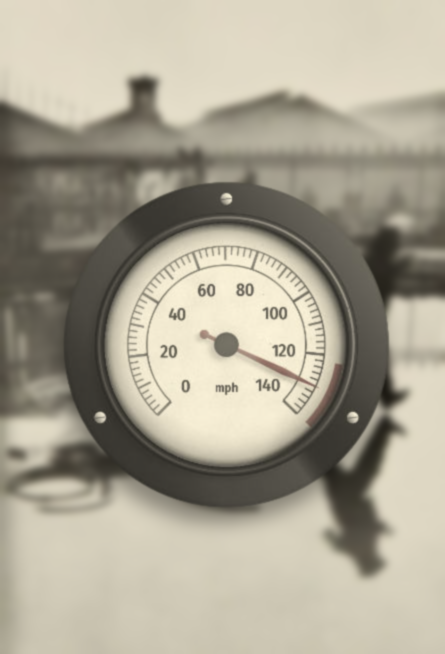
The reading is **130** mph
